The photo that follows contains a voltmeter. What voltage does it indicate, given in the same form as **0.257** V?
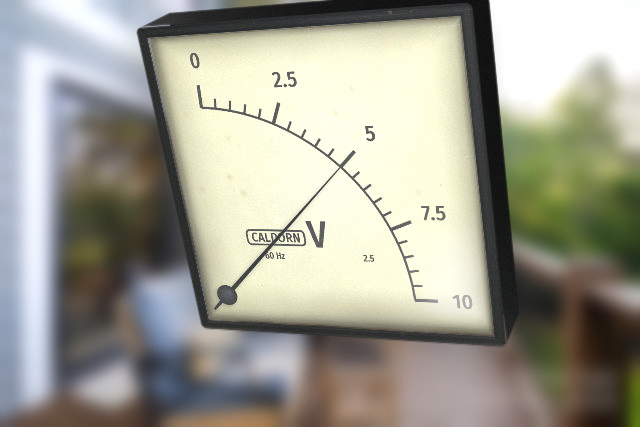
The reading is **5** V
